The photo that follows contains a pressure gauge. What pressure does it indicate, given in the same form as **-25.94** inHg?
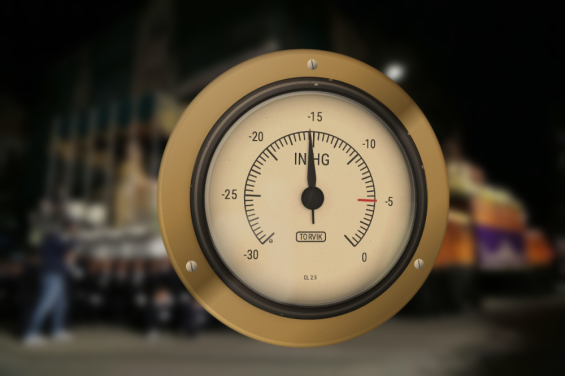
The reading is **-15.5** inHg
